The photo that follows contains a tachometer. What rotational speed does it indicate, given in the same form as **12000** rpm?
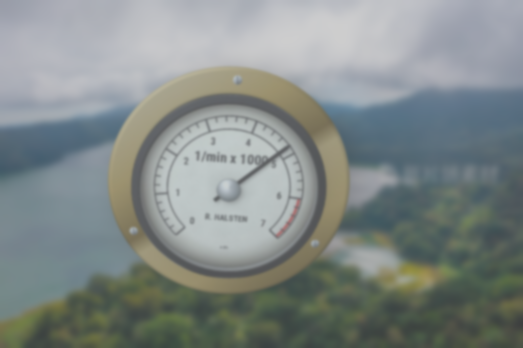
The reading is **4800** rpm
